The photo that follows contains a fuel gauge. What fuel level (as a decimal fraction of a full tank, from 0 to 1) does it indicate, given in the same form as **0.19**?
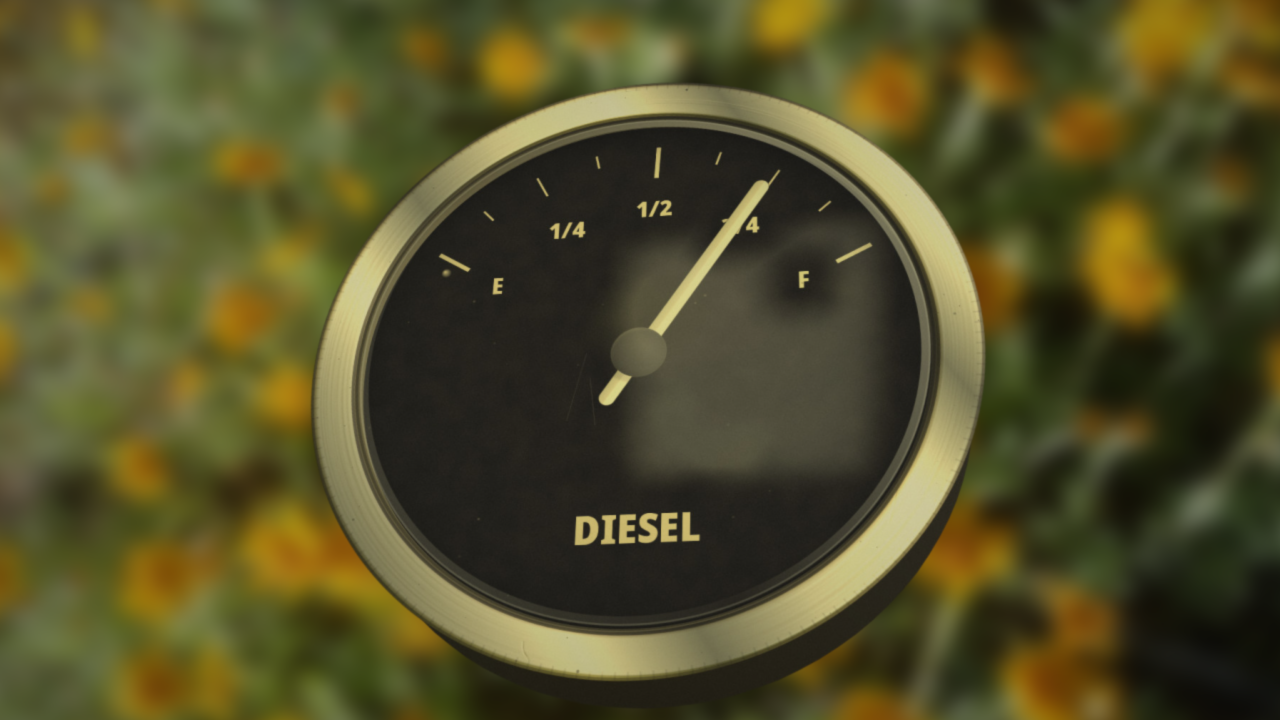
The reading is **0.75**
